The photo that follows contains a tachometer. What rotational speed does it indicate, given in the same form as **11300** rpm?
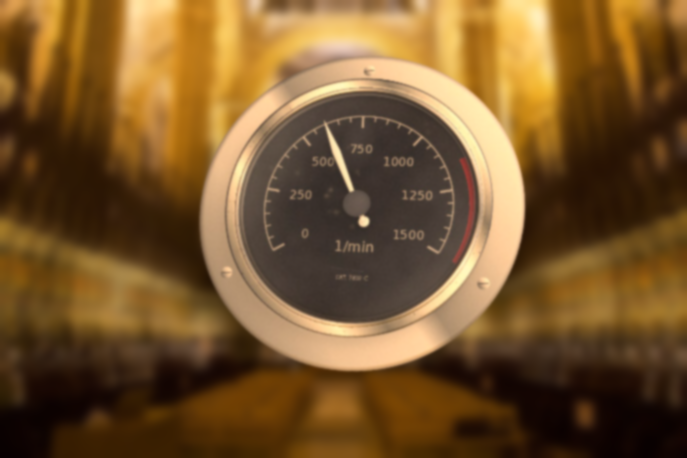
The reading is **600** rpm
